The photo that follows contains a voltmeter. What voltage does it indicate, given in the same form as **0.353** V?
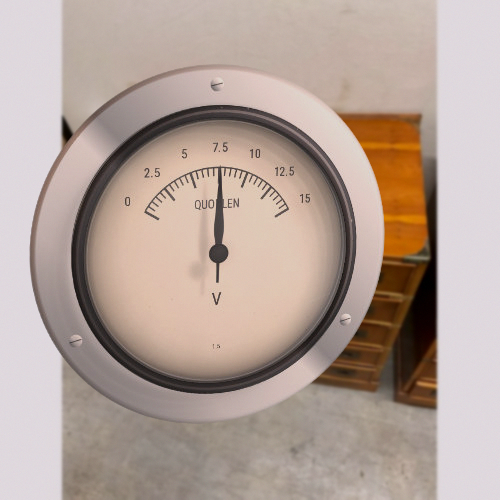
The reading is **7.5** V
